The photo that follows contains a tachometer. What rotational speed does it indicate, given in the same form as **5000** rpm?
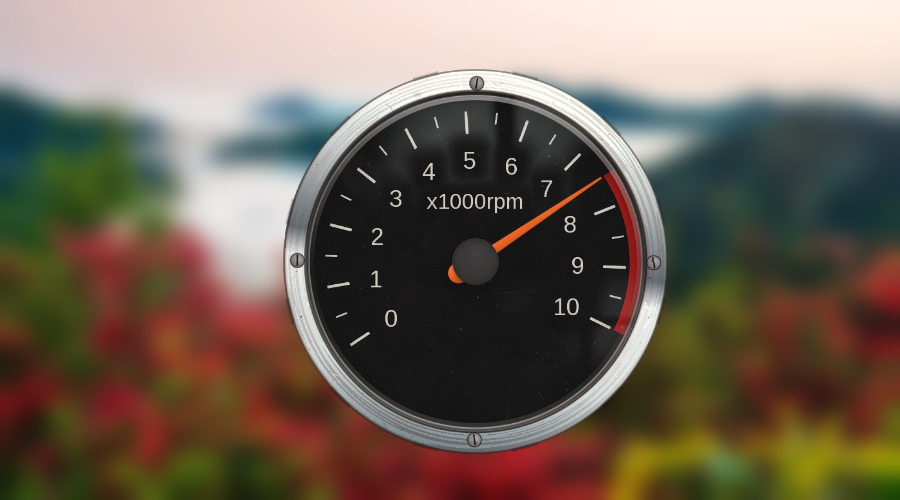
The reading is **7500** rpm
